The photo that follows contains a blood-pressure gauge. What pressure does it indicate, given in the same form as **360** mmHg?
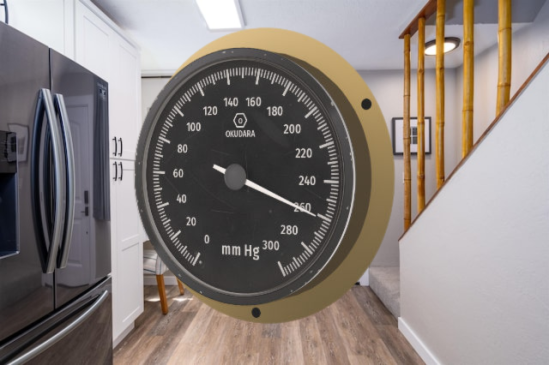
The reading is **260** mmHg
